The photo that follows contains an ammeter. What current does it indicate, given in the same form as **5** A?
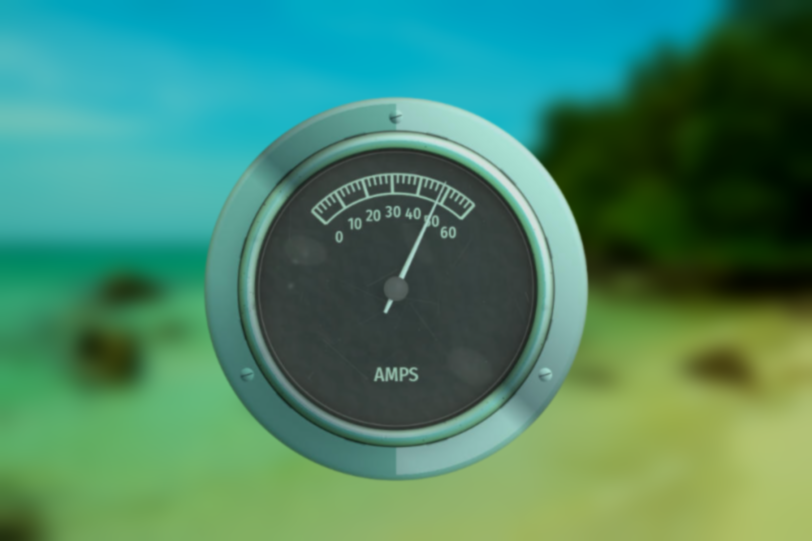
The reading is **48** A
